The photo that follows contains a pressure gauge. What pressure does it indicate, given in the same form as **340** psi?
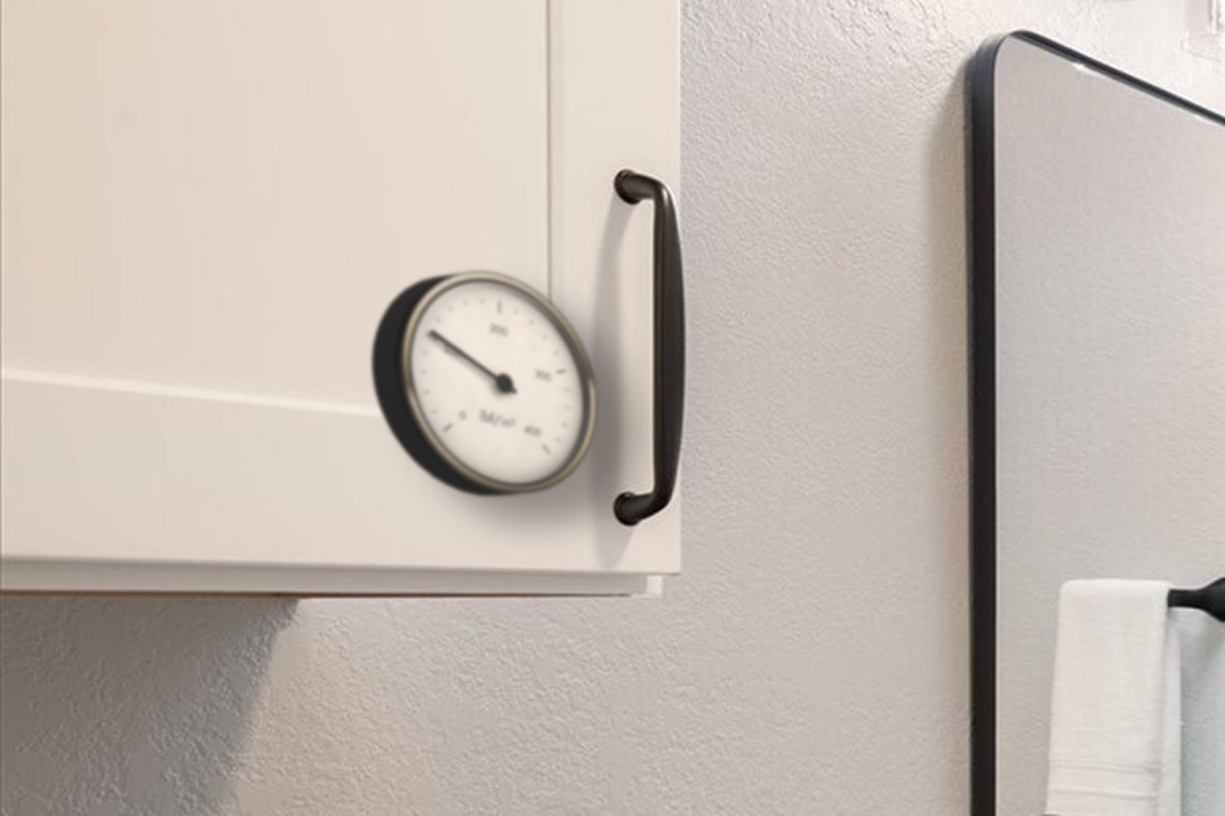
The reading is **100** psi
